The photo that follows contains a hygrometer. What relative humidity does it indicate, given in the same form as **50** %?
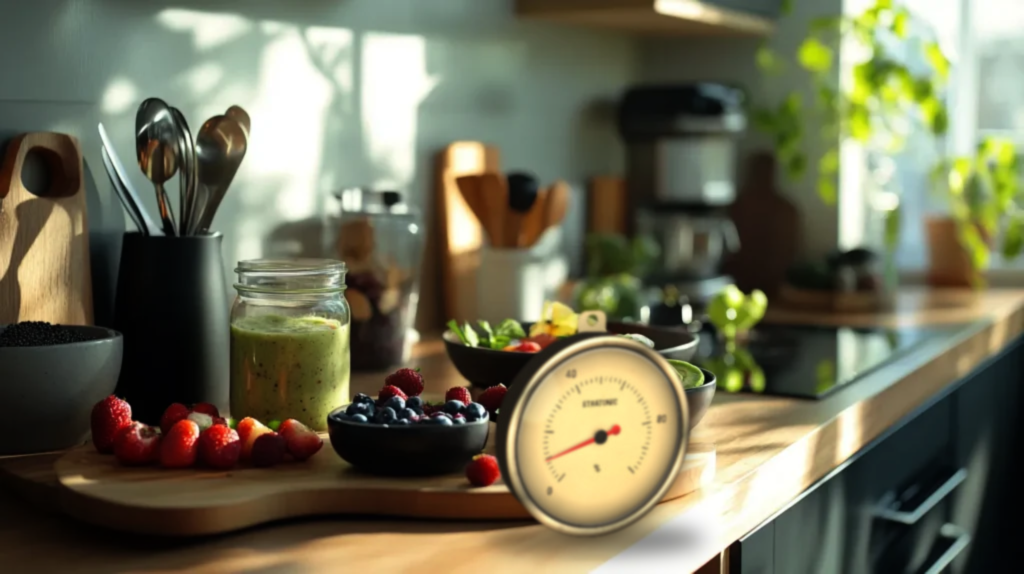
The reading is **10** %
